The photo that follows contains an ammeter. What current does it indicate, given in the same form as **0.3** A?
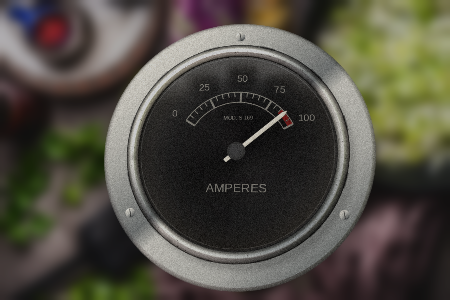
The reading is **90** A
